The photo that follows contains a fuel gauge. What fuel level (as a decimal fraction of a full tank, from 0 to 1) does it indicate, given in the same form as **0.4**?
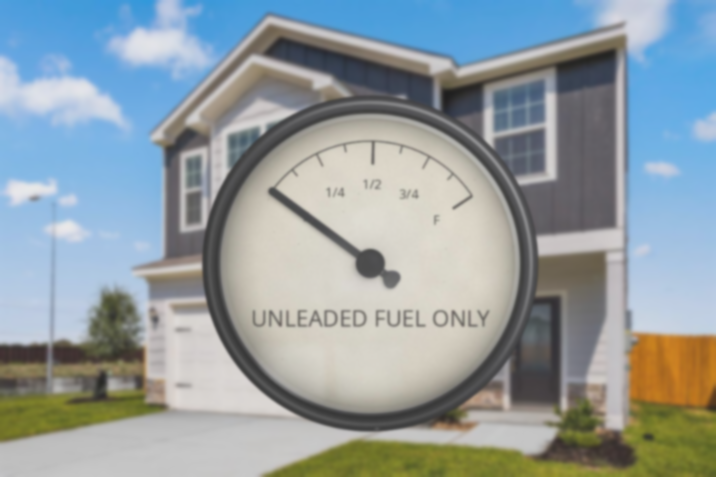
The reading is **0**
